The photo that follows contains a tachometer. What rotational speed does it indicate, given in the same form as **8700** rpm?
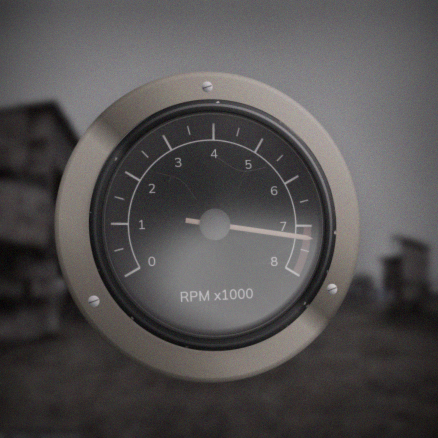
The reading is **7250** rpm
